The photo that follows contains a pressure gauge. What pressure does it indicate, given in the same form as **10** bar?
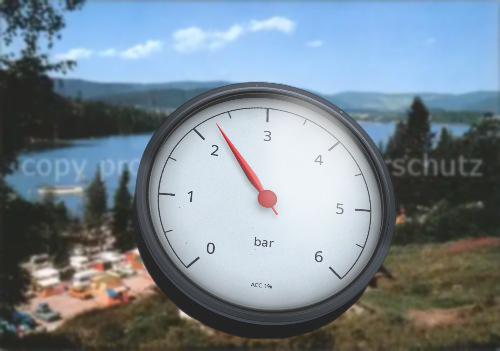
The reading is **2.25** bar
